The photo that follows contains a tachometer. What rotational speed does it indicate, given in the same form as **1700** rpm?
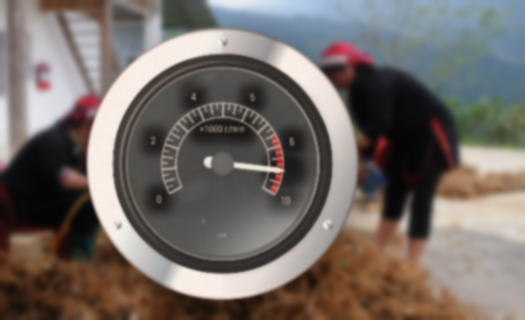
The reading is **9000** rpm
